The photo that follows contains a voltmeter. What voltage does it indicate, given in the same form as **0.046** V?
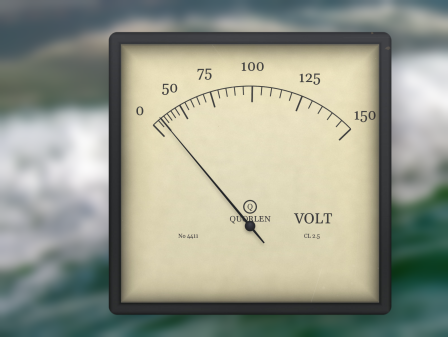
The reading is **25** V
